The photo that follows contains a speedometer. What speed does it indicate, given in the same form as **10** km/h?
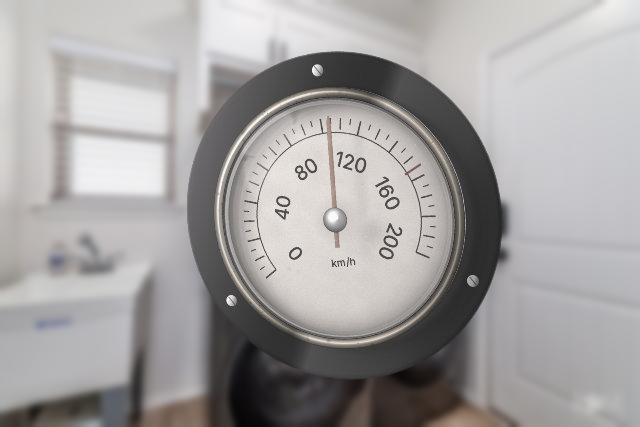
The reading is **105** km/h
